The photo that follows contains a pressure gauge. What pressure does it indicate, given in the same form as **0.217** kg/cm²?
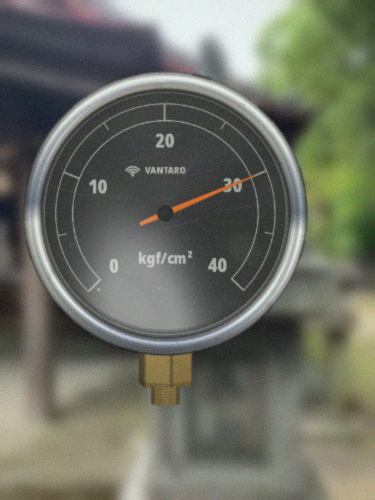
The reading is **30** kg/cm²
